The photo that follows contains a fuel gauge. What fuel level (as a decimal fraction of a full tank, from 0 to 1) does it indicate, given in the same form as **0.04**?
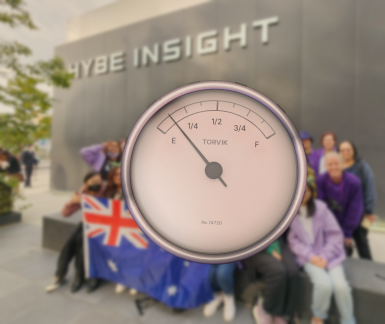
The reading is **0.125**
